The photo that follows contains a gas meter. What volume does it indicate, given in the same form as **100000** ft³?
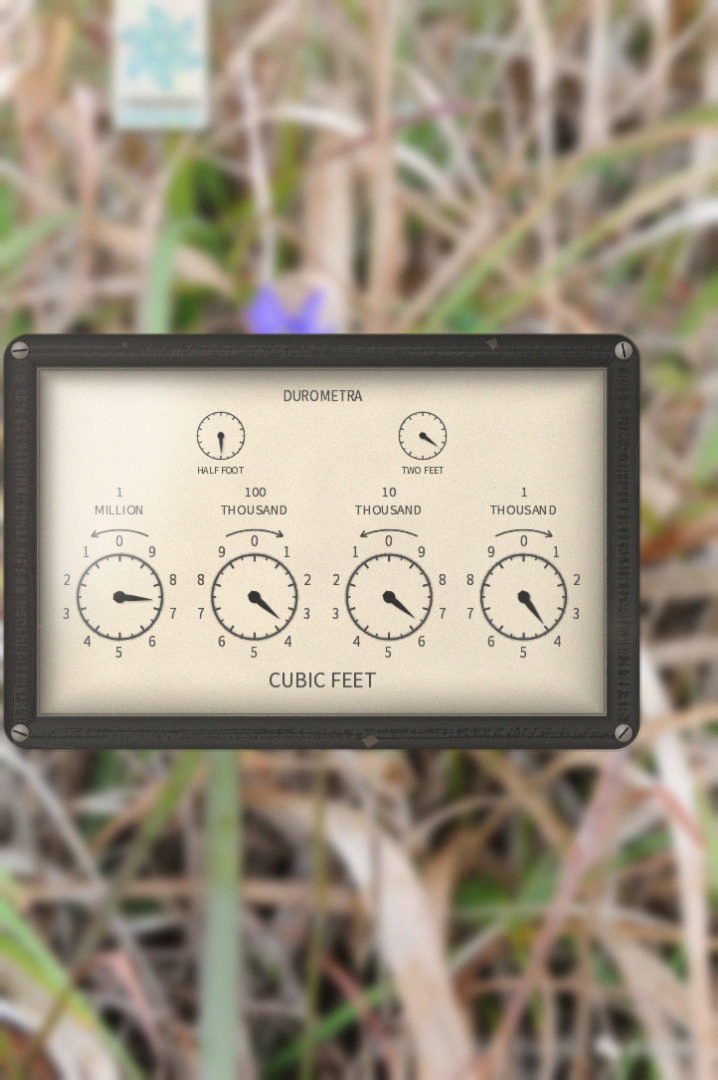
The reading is **736400** ft³
